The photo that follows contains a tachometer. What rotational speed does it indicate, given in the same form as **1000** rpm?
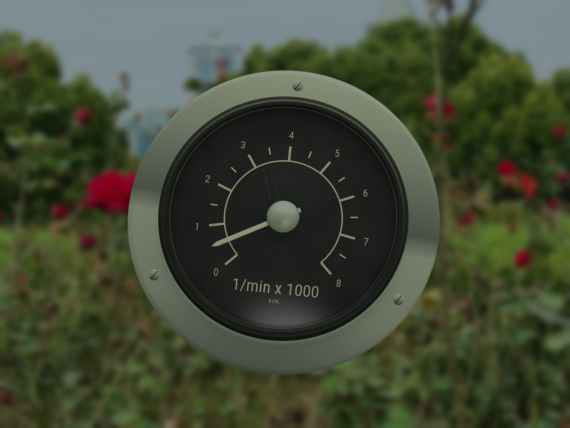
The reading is **500** rpm
